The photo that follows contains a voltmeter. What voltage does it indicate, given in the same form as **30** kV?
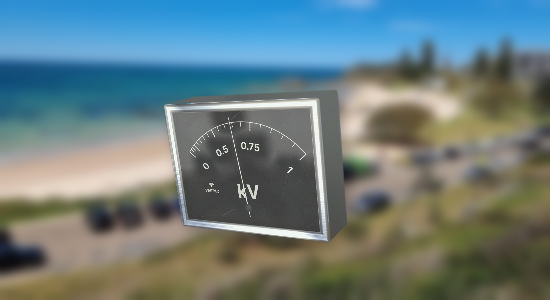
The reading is **0.65** kV
